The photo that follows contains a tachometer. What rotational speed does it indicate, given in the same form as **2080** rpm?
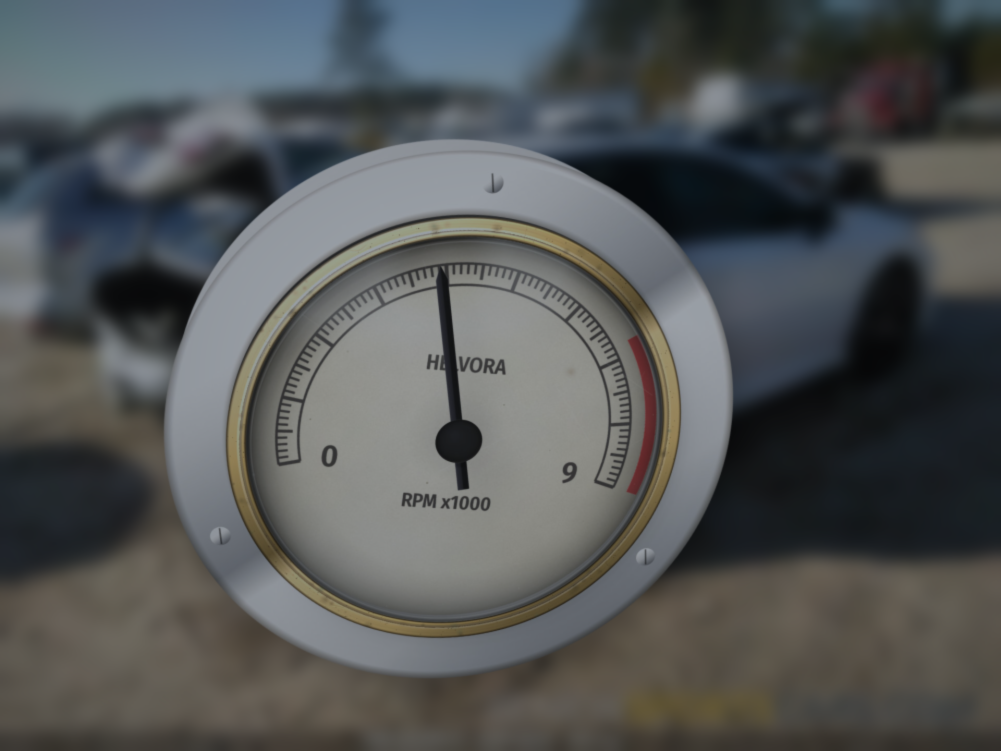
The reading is **3900** rpm
